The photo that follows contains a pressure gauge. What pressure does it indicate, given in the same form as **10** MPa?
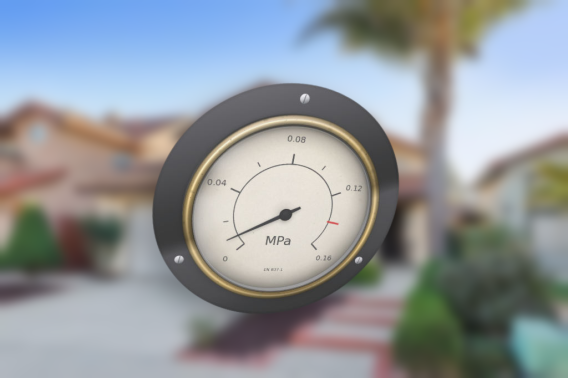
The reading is **0.01** MPa
